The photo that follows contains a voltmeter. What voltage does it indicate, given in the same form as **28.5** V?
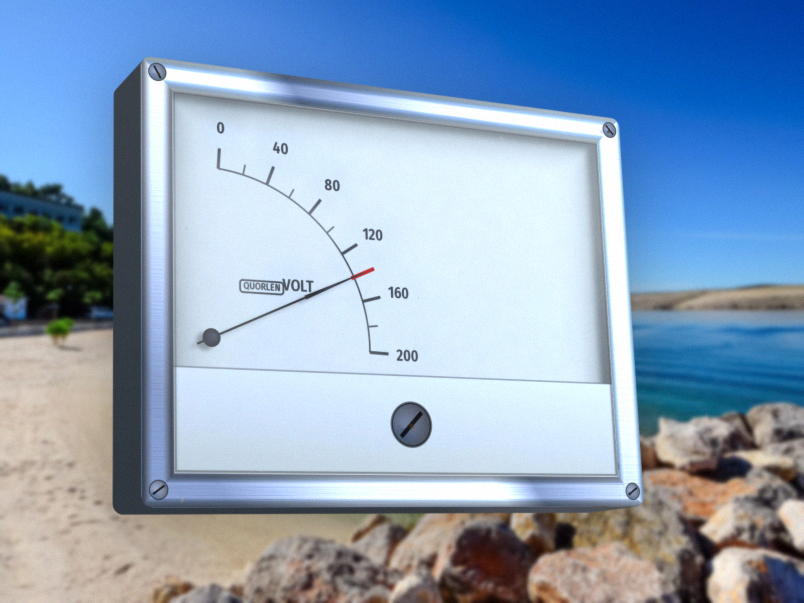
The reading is **140** V
